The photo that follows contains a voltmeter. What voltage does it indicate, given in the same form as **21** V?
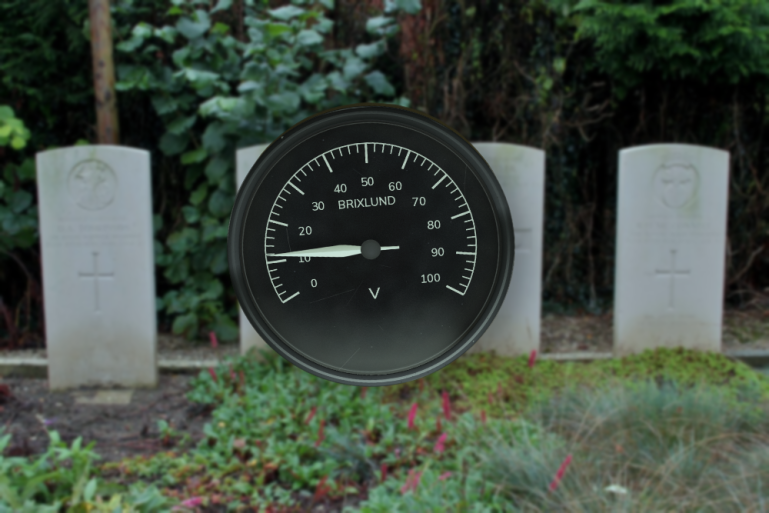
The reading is **12** V
